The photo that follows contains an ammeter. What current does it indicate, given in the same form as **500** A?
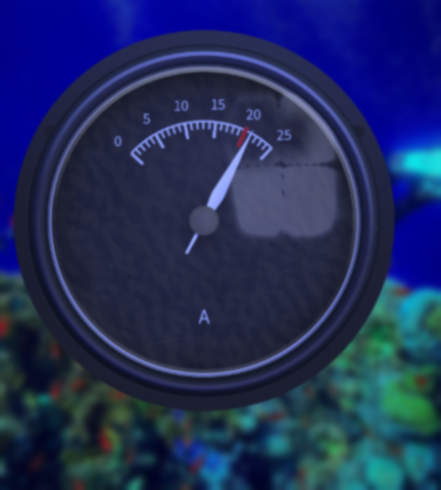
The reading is **21** A
